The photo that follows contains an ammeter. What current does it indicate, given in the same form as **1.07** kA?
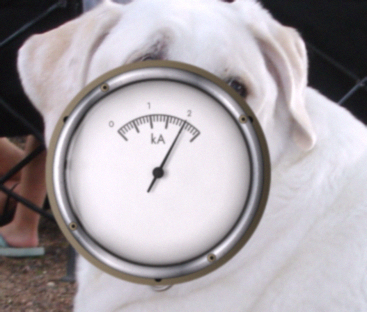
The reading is **2** kA
